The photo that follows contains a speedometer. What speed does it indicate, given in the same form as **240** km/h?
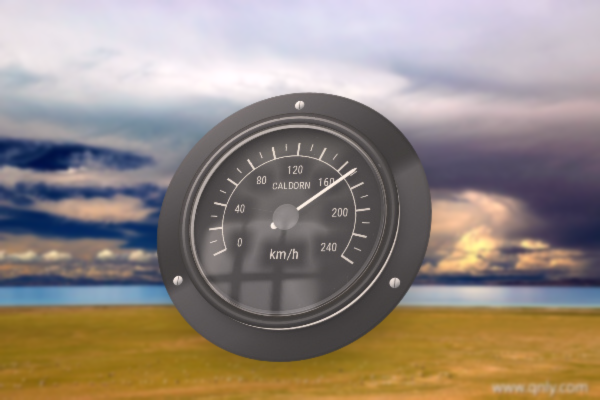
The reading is **170** km/h
